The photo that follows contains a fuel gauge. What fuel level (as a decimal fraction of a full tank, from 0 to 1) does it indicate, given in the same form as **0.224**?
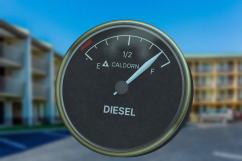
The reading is **0.875**
